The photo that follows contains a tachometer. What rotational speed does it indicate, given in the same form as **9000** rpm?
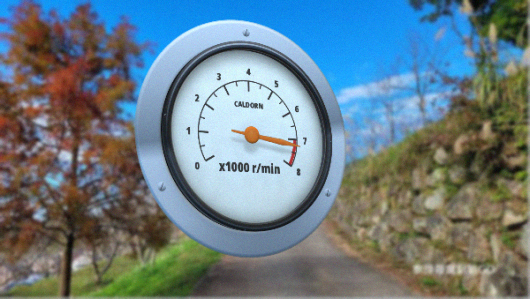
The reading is **7250** rpm
